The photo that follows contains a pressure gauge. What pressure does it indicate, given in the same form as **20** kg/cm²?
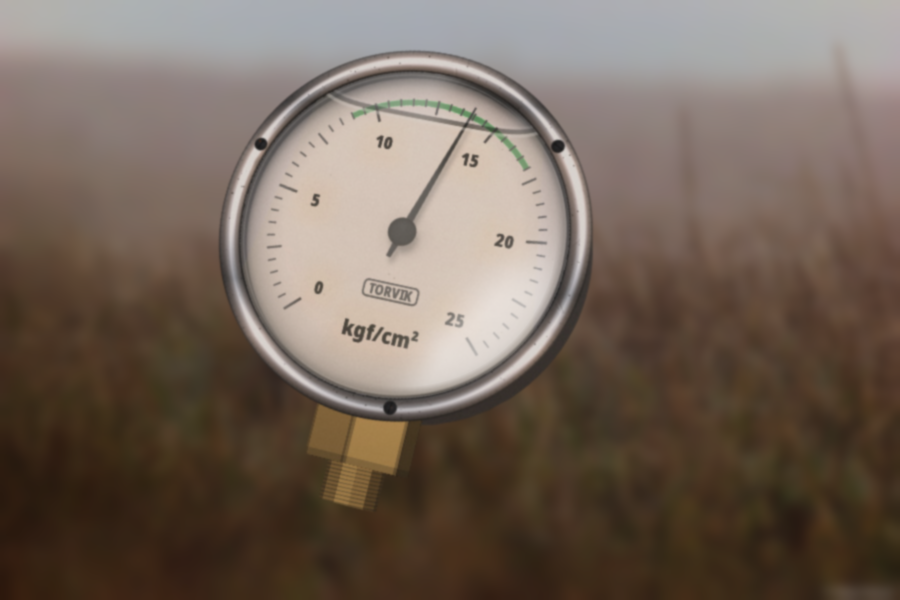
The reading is **14** kg/cm²
